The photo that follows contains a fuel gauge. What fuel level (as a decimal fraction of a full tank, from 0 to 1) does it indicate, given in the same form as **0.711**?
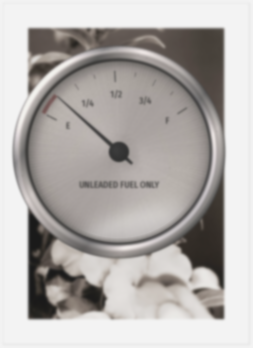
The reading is **0.125**
